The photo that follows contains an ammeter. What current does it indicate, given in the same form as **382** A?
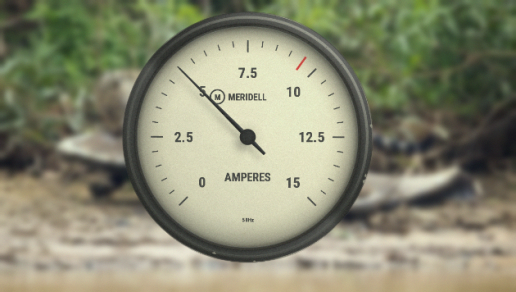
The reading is **5** A
